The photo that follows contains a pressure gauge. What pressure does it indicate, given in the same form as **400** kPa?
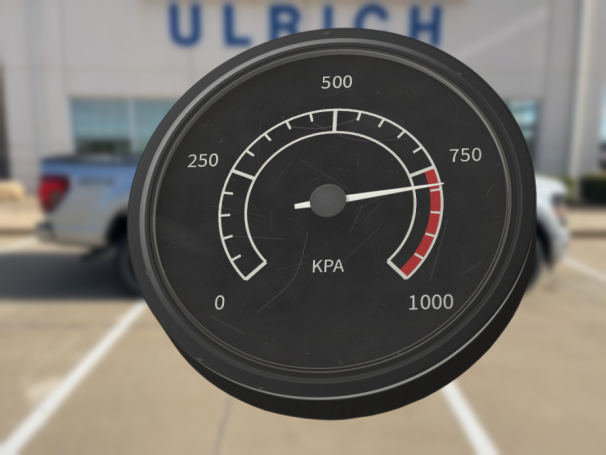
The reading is **800** kPa
